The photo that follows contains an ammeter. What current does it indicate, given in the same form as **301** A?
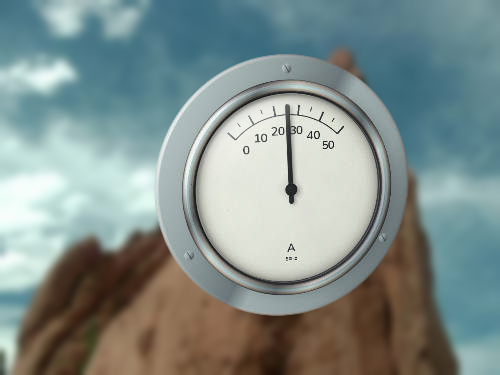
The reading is **25** A
